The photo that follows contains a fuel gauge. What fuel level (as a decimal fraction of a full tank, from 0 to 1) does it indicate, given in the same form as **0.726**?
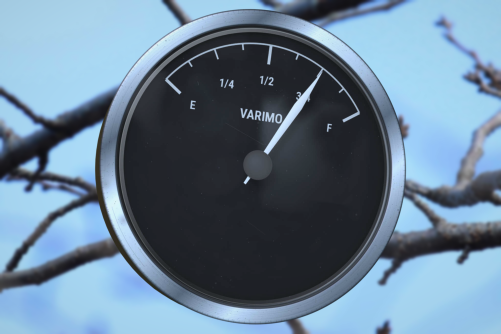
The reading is **0.75**
